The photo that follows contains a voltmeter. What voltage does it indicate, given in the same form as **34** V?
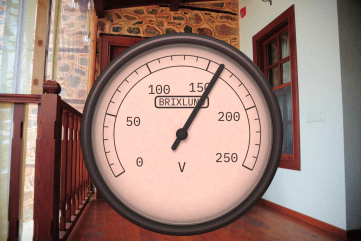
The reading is **160** V
